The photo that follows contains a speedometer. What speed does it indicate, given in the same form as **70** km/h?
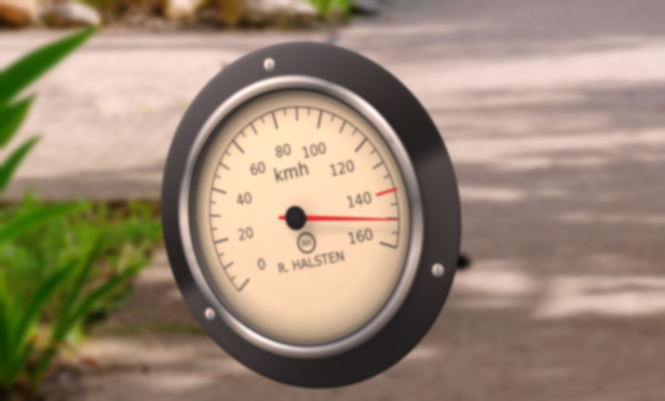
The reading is **150** km/h
